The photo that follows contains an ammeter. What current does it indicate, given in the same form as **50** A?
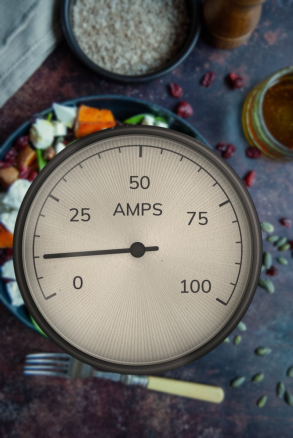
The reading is **10** A
